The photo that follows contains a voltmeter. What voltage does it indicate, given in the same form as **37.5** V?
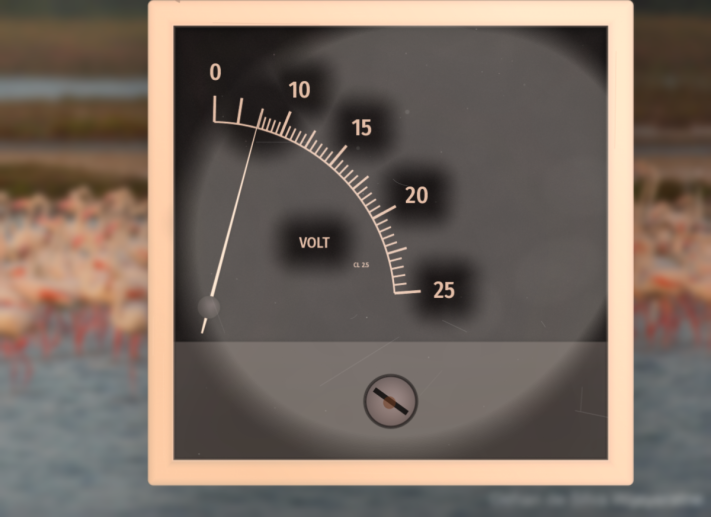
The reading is **7.5** V
